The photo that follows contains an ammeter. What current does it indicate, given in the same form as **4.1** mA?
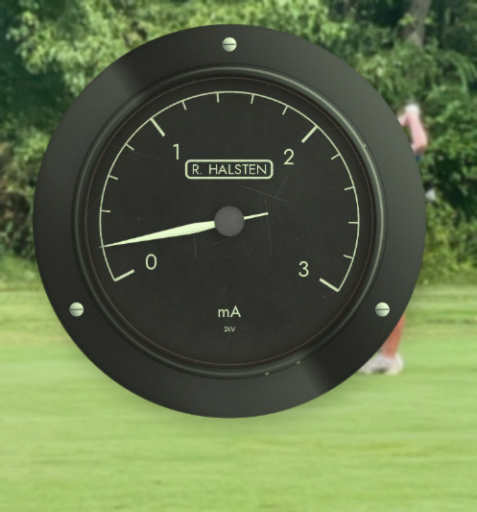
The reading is **0.2** mA
